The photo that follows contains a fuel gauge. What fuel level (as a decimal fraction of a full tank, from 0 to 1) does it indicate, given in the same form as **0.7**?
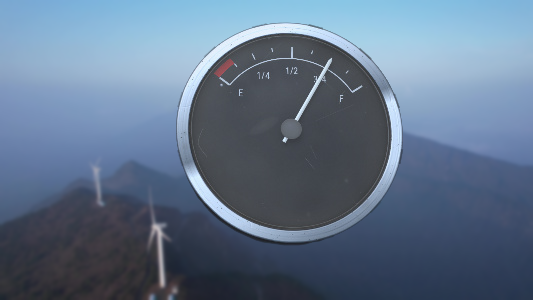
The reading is **0.75**
